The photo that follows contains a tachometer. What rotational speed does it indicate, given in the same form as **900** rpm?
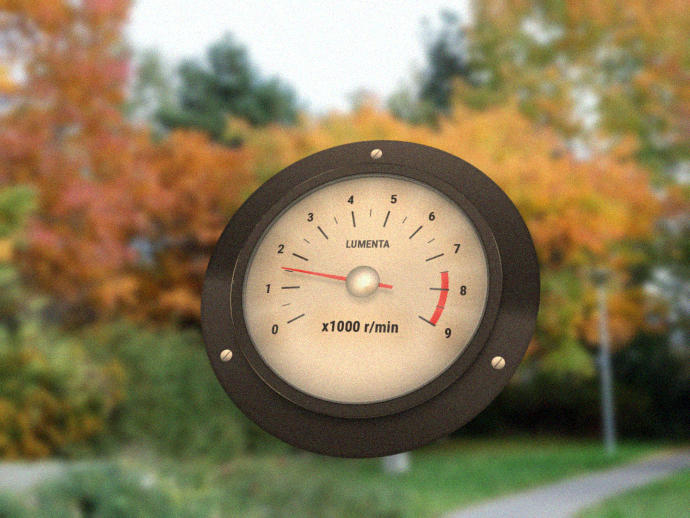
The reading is **1500** rpm
